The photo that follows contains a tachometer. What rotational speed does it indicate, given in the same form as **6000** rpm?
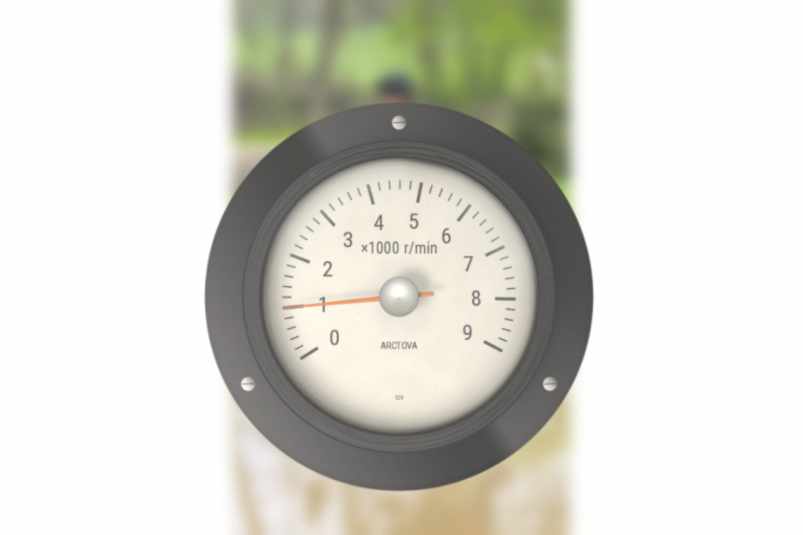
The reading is **1000** rpm
